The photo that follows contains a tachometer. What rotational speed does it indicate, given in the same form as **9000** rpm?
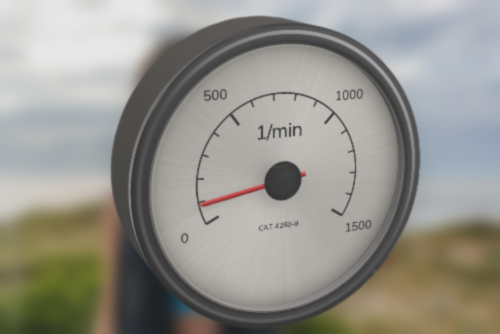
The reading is **100** rpm
